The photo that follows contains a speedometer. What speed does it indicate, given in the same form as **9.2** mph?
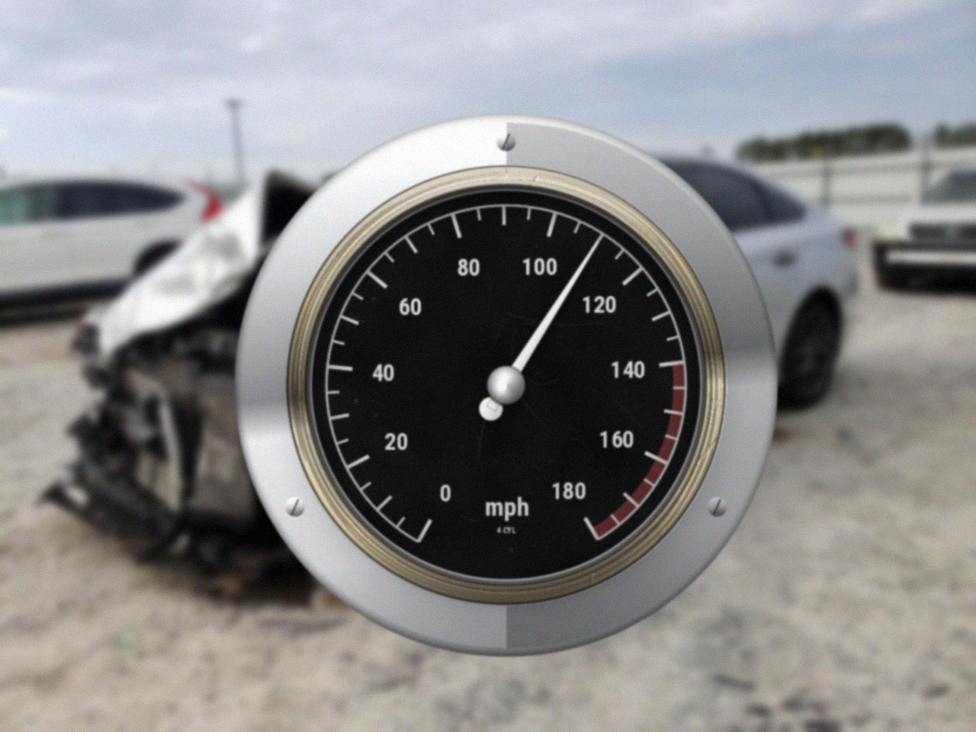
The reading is **110** mph
